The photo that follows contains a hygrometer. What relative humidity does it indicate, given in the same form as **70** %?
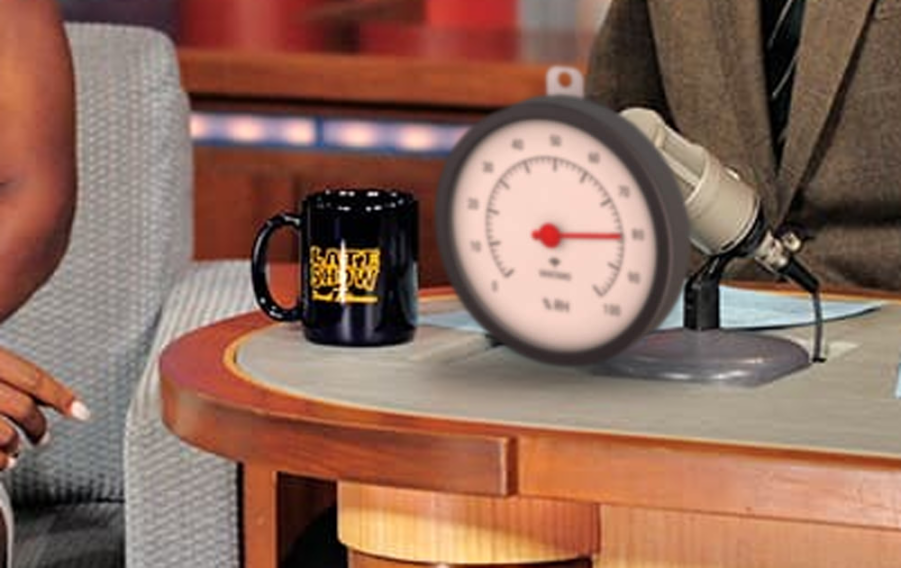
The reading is **80** %
